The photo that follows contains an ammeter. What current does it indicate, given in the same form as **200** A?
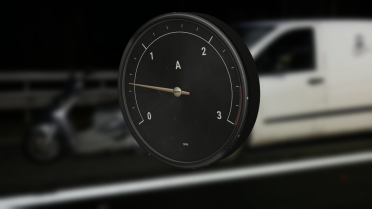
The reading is **0.5** A
